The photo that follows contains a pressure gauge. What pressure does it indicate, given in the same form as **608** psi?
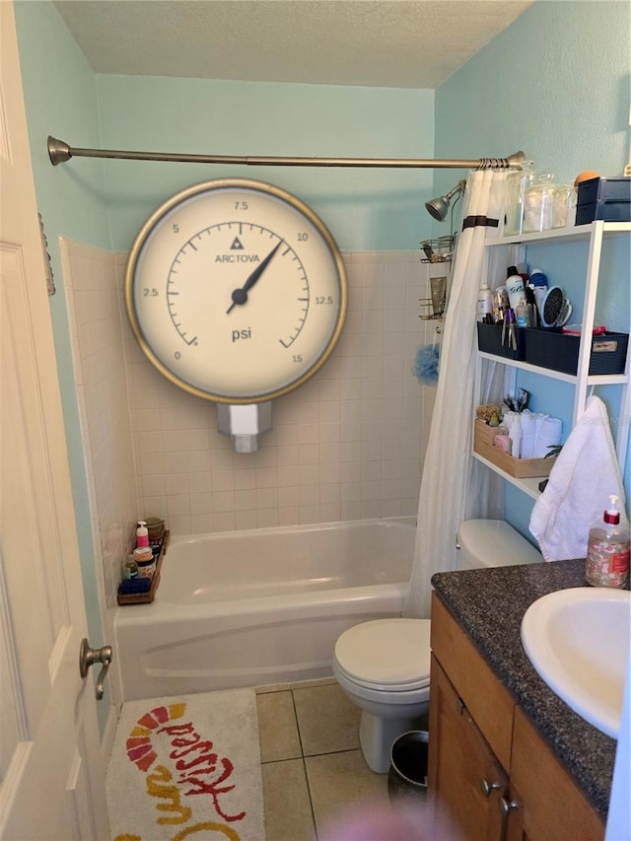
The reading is **9.5** psi
